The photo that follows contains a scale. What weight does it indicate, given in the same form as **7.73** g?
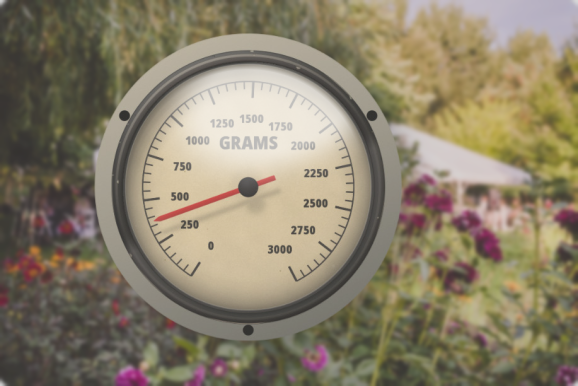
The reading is **375** g
